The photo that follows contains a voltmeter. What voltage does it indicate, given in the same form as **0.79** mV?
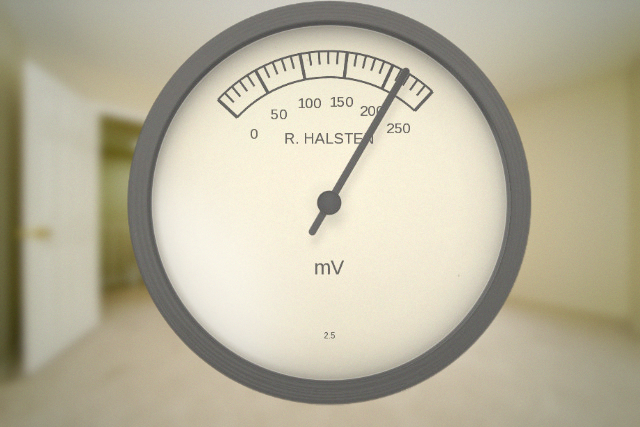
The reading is **215** mV
